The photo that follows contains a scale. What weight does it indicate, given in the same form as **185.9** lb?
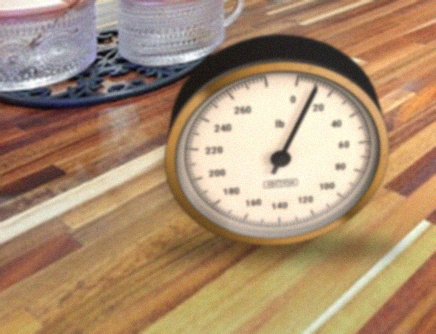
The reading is **10** lb
